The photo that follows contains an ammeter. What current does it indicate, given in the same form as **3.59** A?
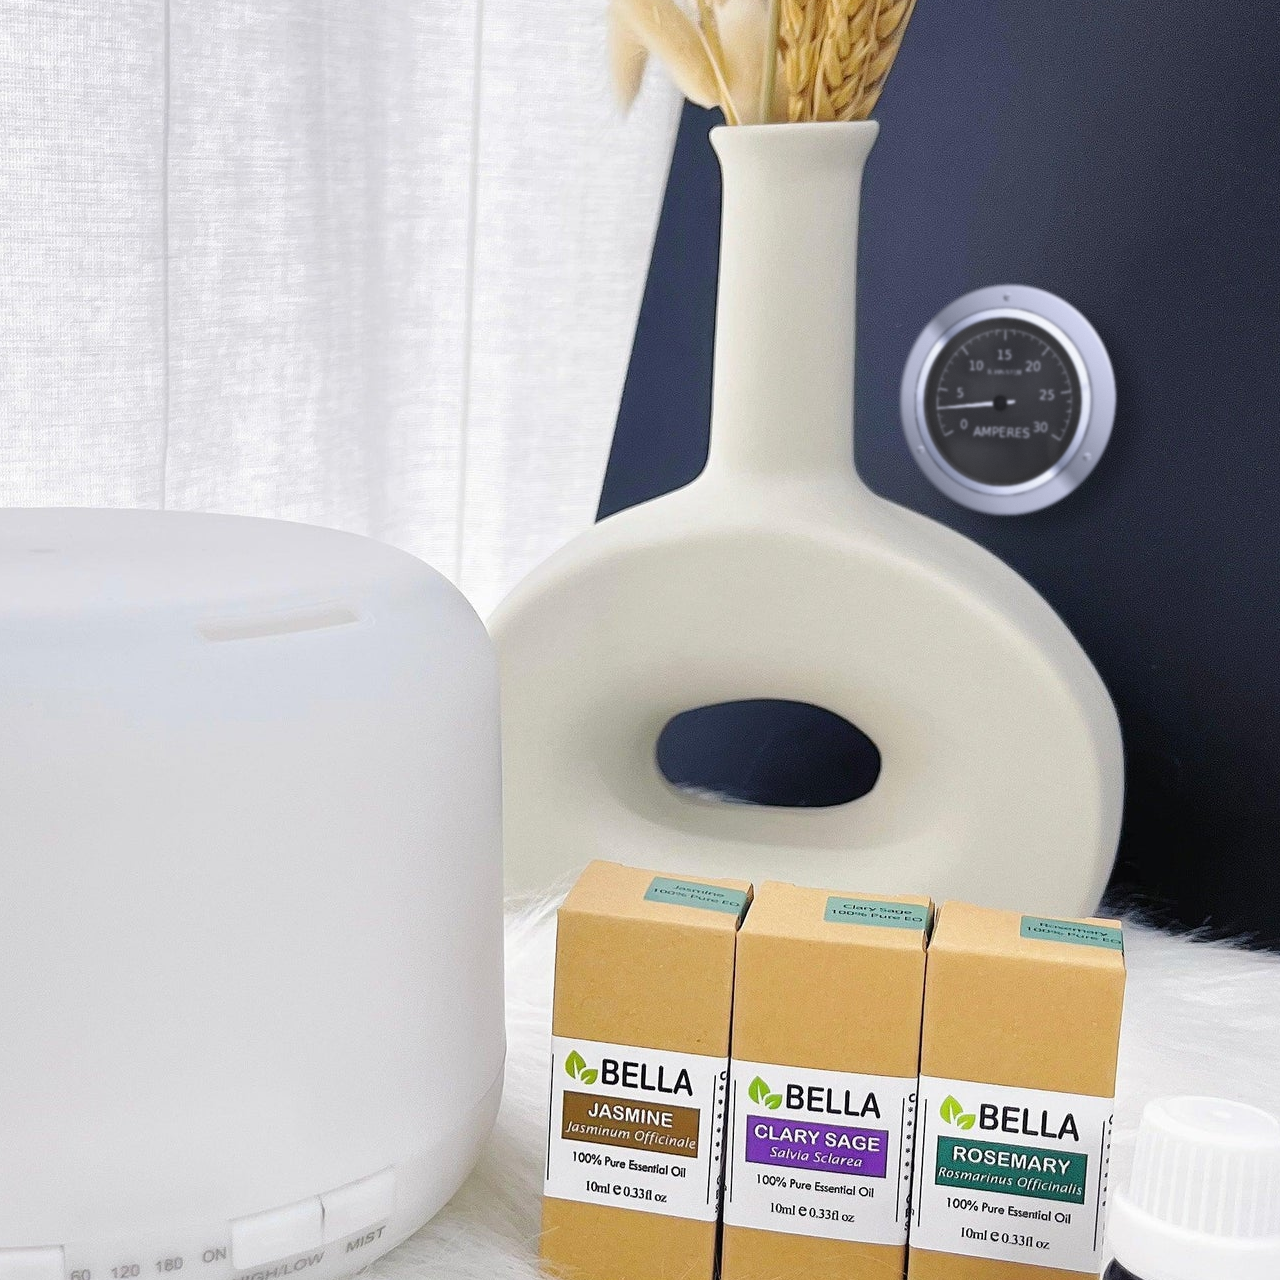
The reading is **3** A
